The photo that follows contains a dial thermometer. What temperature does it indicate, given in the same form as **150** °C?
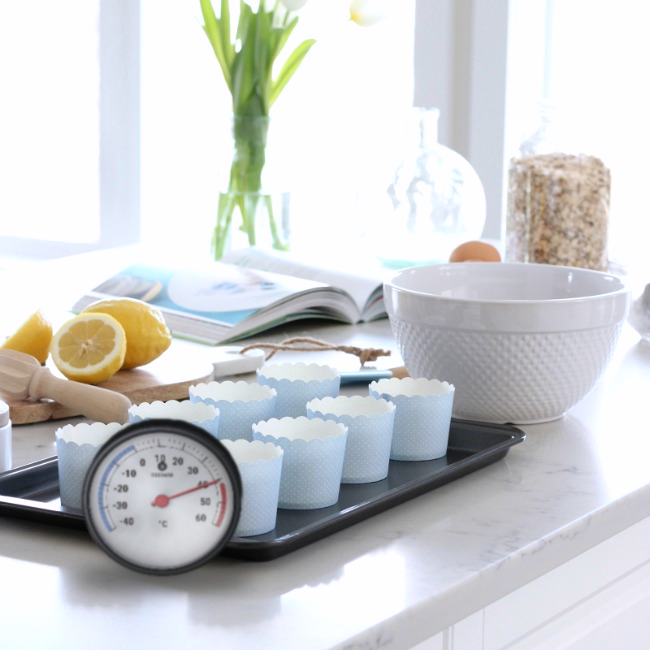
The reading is **40** °C
